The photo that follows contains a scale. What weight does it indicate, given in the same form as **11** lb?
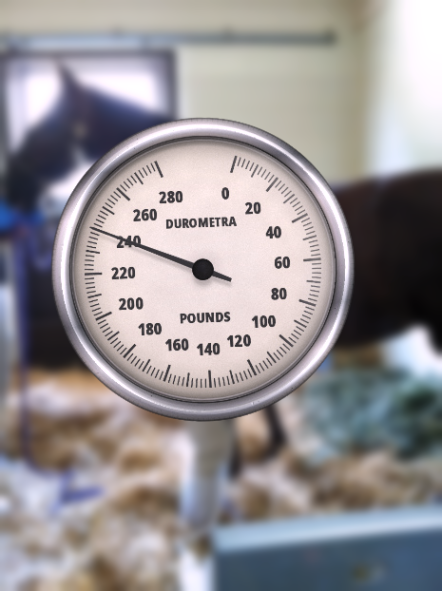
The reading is **240** lb
